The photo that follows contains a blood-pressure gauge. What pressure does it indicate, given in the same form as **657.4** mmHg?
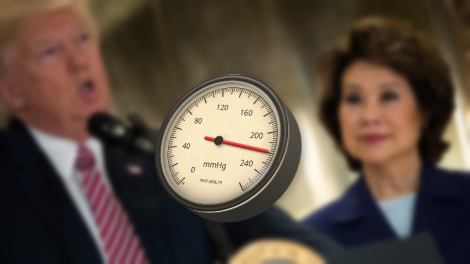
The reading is **220** mmHg
